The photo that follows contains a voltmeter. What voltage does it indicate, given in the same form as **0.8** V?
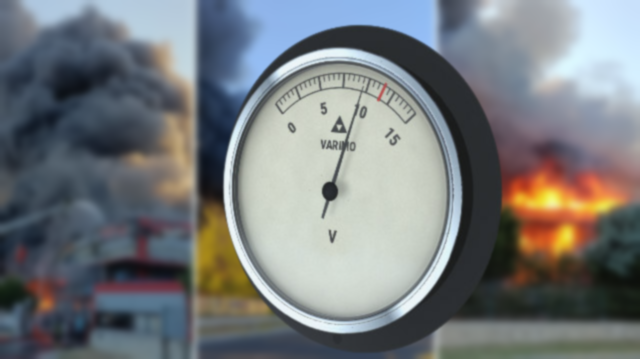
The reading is **10** V
